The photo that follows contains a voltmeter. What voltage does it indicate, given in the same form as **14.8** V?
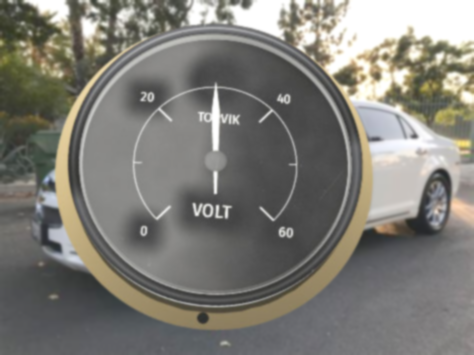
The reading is **30** V
